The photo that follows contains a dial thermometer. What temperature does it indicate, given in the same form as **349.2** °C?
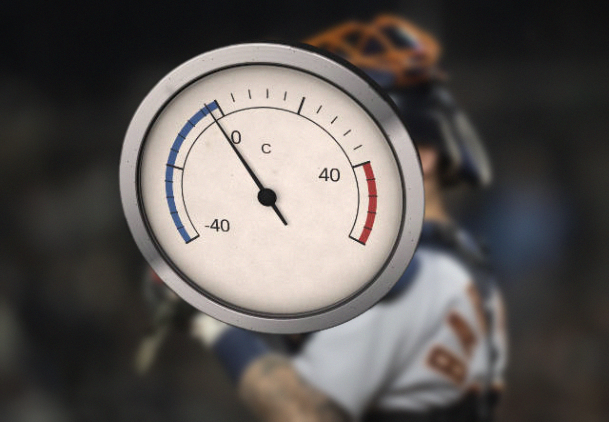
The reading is **-2** °C
